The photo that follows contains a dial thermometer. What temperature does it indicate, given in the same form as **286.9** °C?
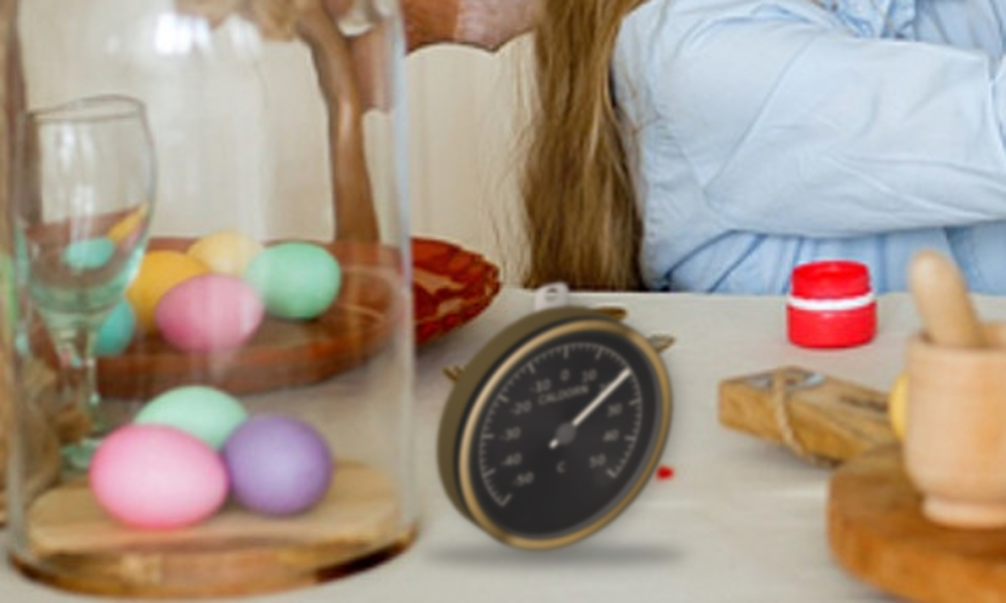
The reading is **20** °C
